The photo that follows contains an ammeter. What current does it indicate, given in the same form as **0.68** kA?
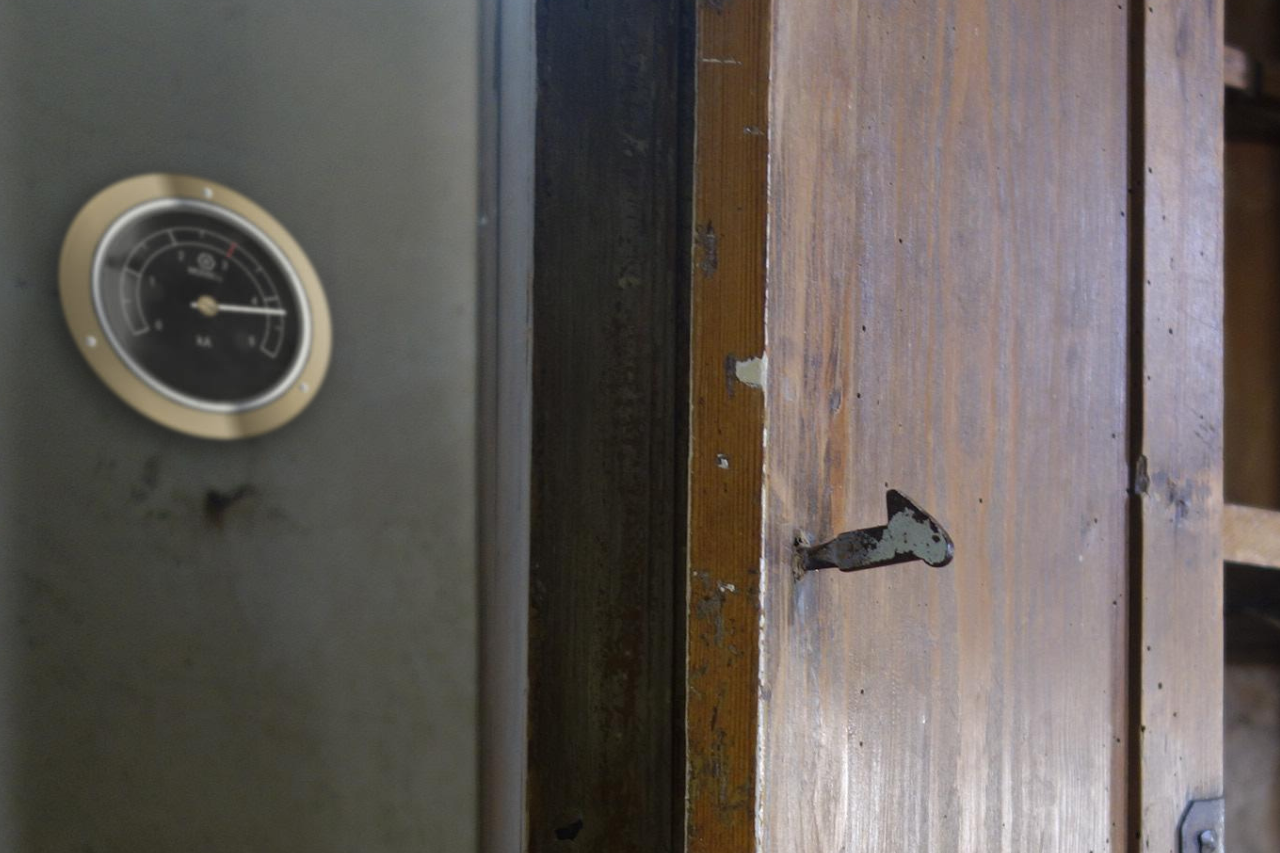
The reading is **4.25** kA
